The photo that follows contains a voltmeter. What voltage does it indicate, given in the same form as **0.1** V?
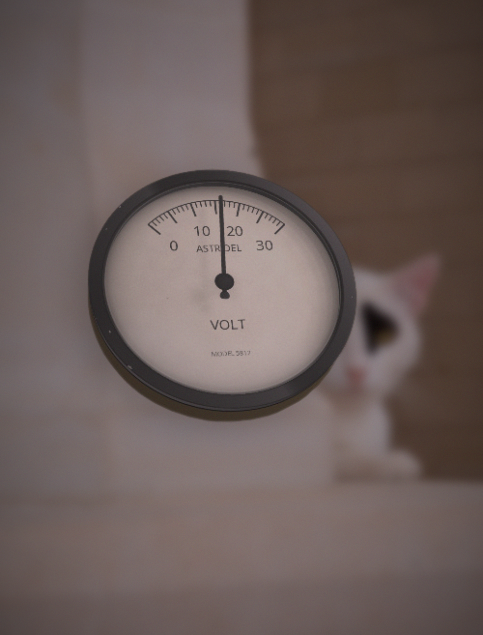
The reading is **16** V
